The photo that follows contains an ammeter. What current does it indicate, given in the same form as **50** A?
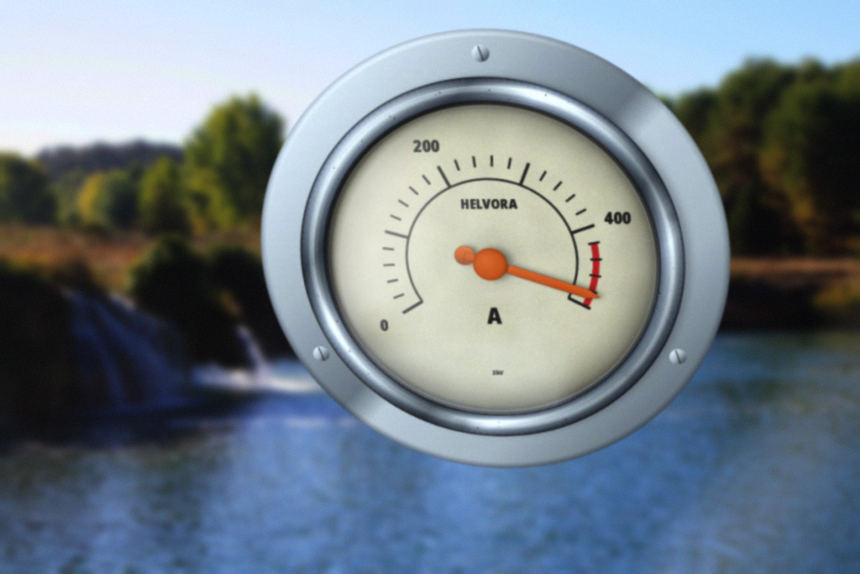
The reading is **480** A
